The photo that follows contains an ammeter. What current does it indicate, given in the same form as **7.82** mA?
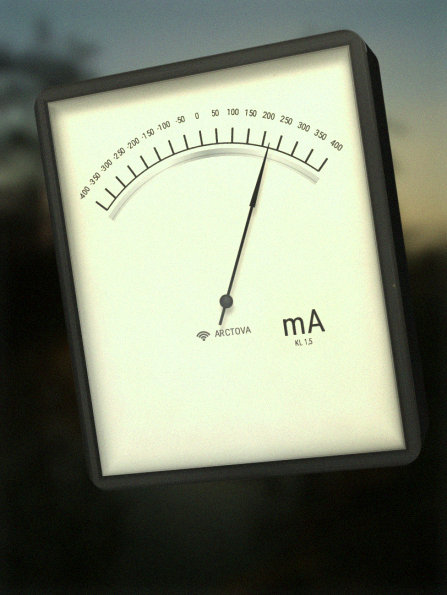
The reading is **225** mA
